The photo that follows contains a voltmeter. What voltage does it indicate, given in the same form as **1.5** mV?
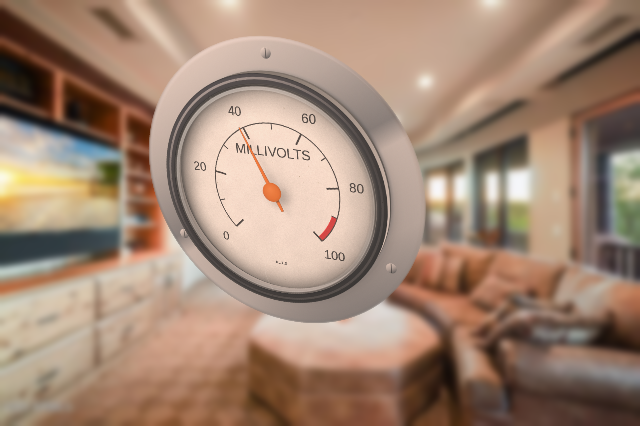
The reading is **40** mV
